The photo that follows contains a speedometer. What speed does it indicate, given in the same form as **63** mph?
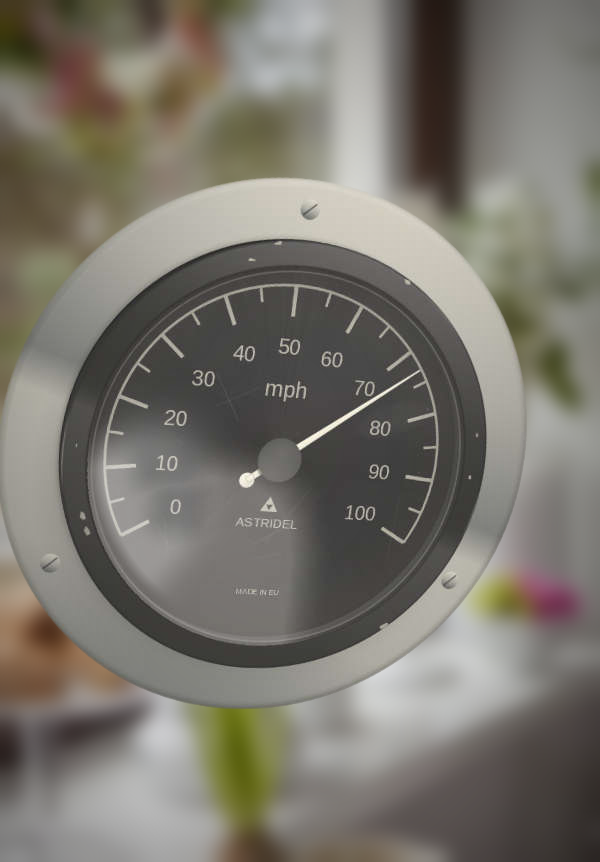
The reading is **72.5** mph
